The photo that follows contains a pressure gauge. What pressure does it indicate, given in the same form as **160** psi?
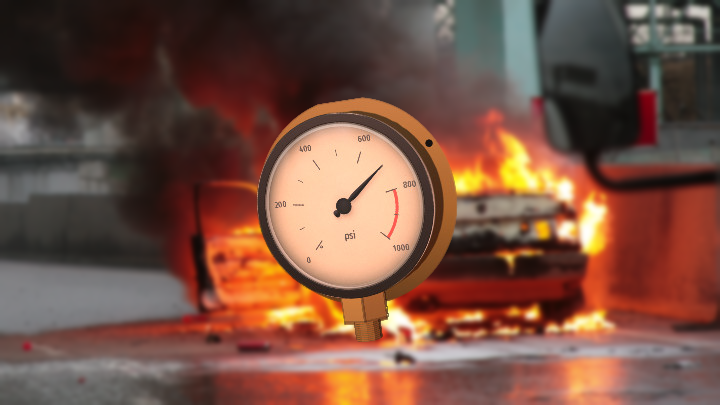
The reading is **700** psi
